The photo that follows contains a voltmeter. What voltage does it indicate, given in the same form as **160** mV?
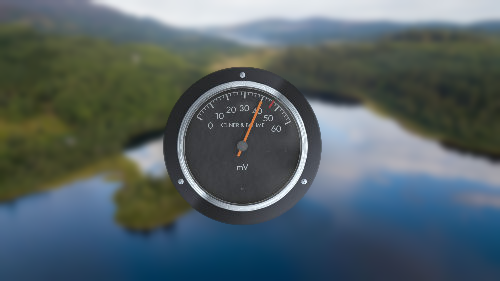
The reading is **40** mV
